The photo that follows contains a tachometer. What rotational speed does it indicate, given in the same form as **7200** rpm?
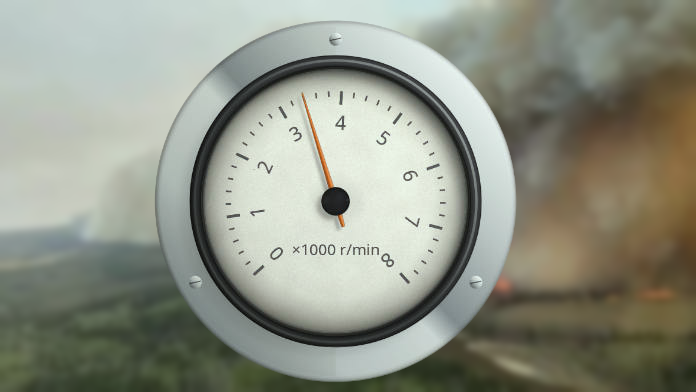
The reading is **3400** rpm
